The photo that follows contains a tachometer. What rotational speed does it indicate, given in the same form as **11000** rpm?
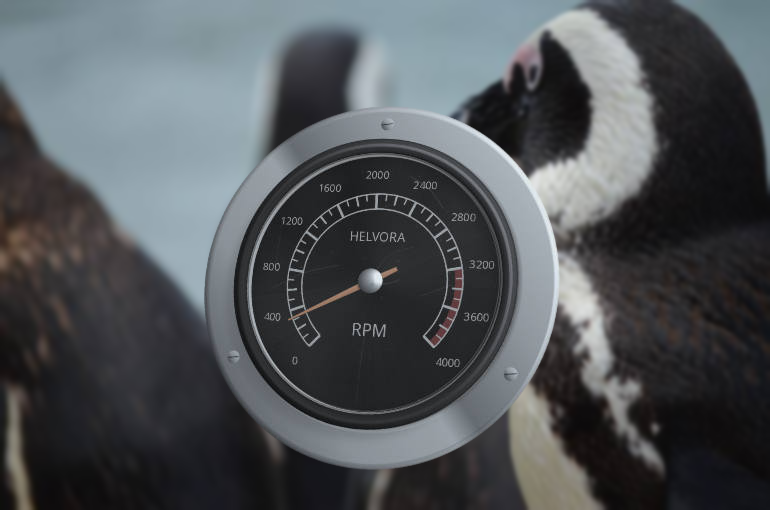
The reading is **300** rpm
